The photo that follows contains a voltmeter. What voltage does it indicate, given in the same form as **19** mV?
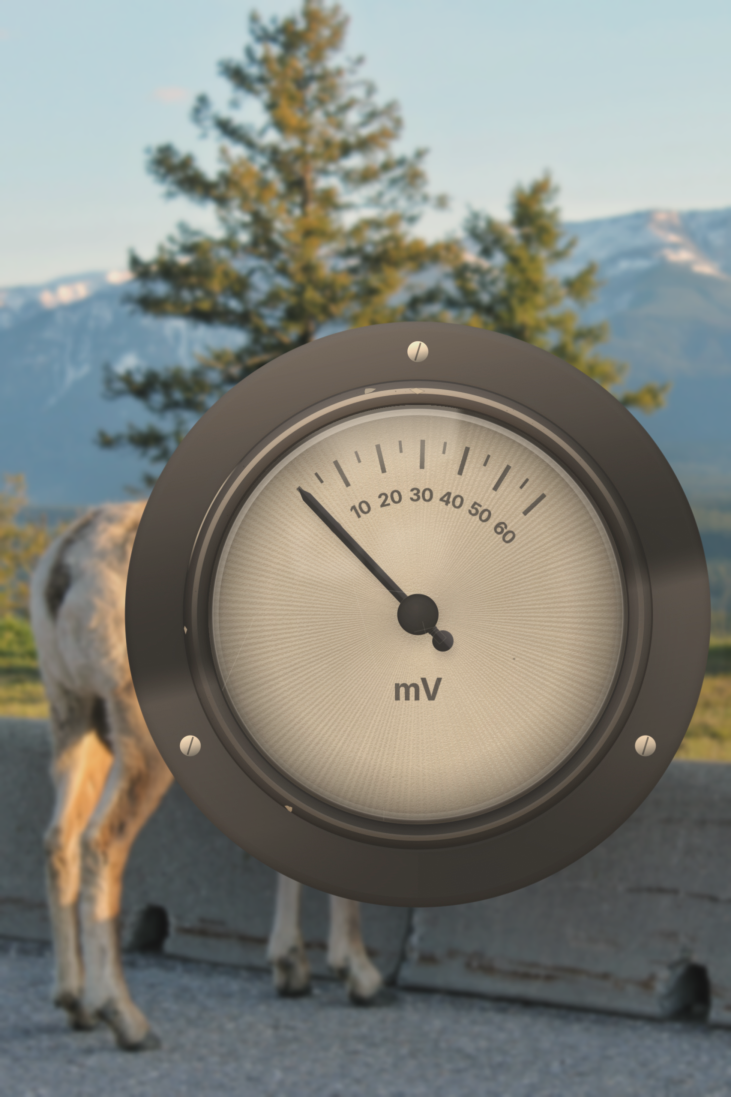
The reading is **0** mV
